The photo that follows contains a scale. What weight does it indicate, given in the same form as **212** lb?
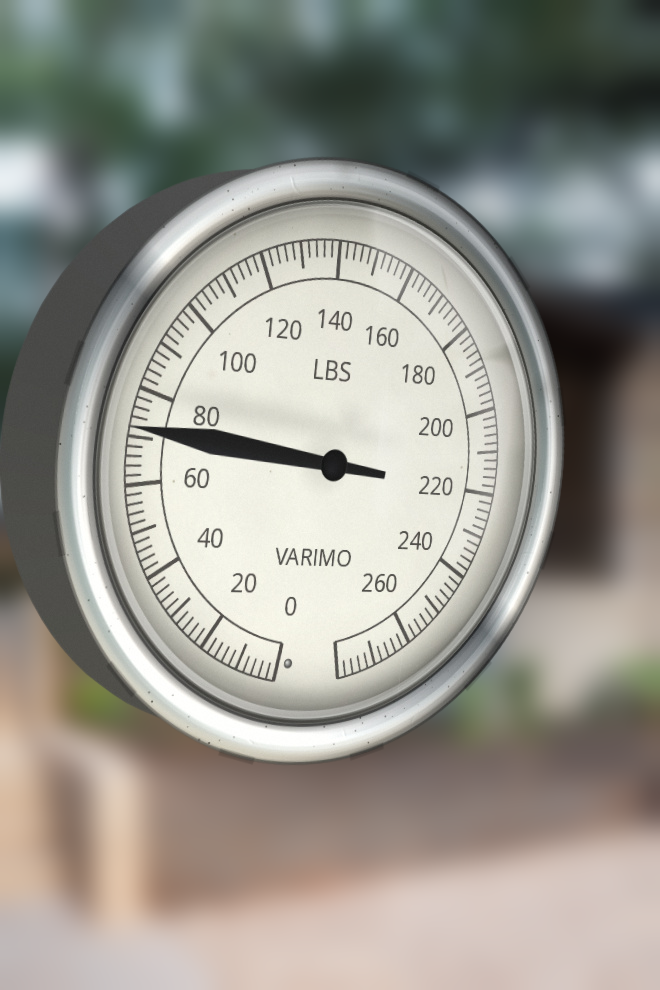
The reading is **72** lb
